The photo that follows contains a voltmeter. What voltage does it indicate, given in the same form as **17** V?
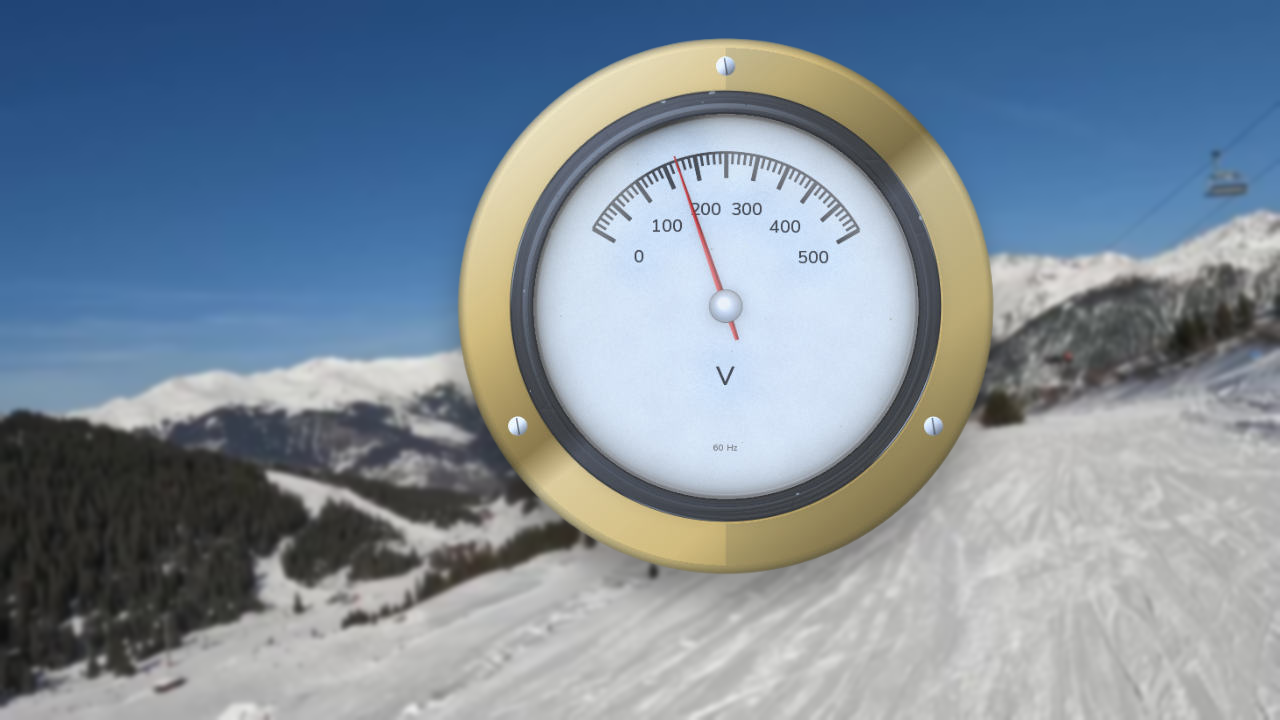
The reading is **170** V
